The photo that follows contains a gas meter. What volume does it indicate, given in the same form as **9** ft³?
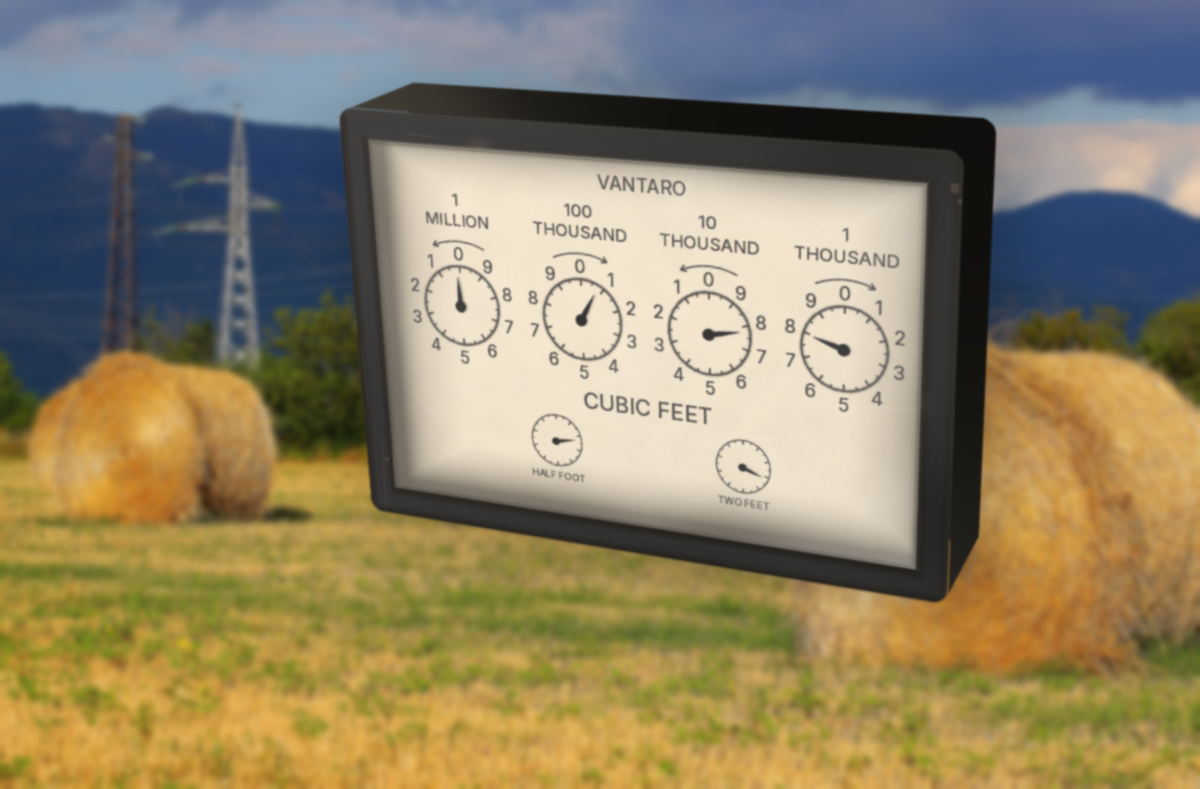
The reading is **7800** ft³
